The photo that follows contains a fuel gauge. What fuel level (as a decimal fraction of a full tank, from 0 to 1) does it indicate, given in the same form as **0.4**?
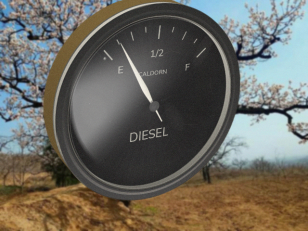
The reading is **0.125**
